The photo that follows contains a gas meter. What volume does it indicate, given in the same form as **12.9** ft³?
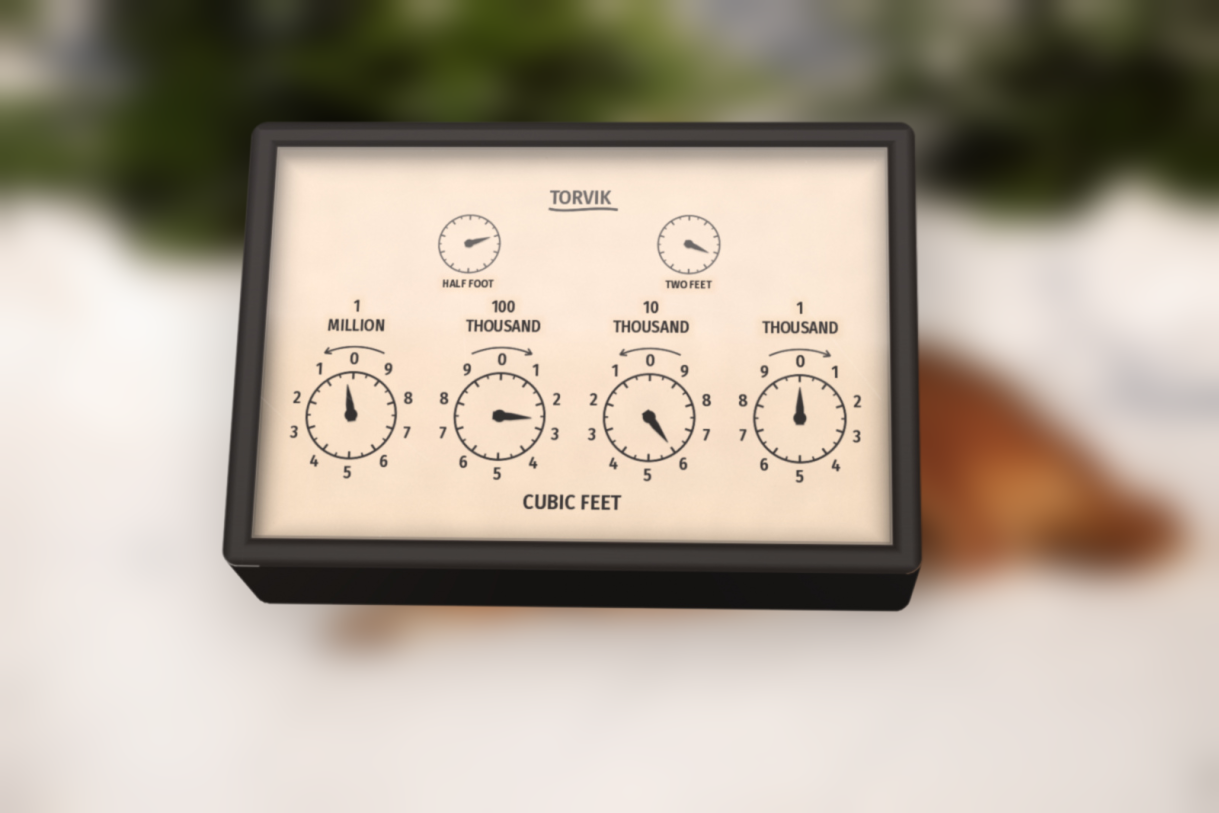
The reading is **26000** ft³
